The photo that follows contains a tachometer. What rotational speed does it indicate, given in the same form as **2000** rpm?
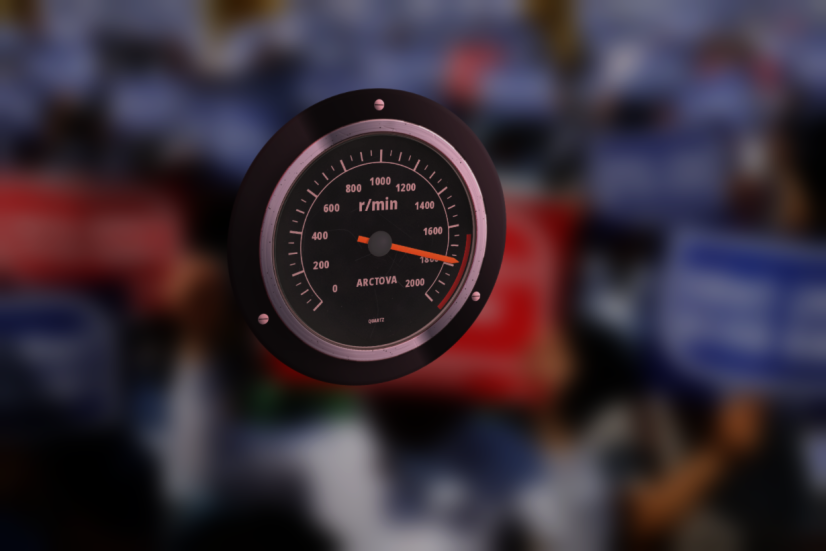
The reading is **1775** rpm
